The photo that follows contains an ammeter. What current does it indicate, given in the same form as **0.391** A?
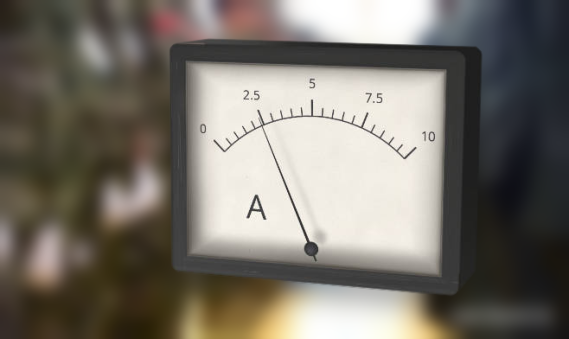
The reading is **2.5** A
